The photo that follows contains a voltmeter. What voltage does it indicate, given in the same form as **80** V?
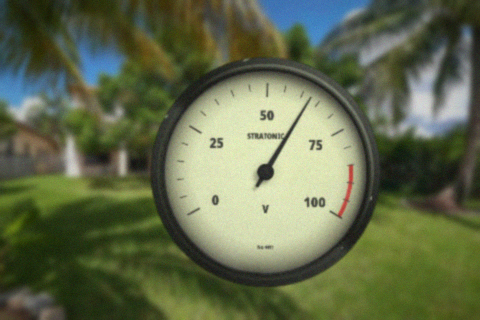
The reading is **62.5** V
